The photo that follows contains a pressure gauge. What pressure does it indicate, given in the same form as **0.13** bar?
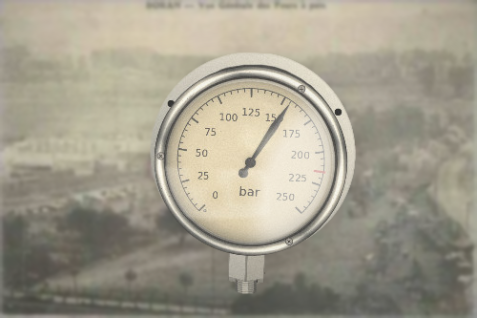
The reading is **155** bar
